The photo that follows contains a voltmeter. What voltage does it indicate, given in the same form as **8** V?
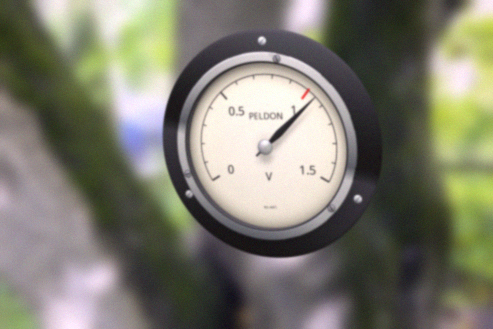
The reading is **1.05** V
